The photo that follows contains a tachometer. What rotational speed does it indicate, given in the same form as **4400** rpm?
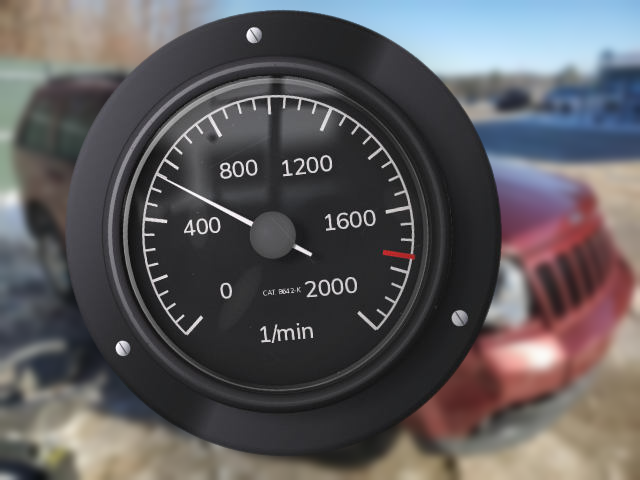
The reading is **550** rpm
